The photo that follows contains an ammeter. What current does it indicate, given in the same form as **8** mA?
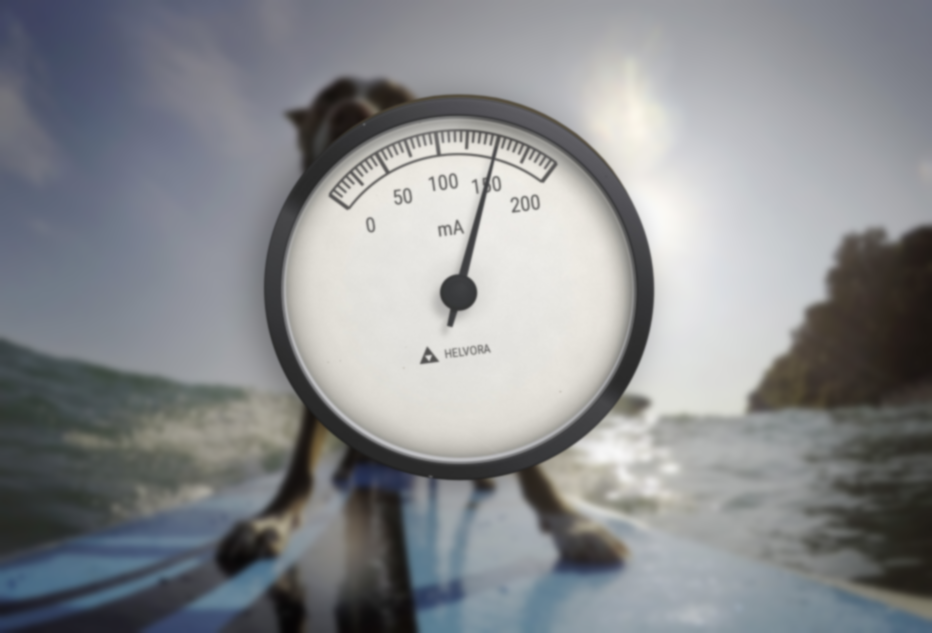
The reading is **150** mA
